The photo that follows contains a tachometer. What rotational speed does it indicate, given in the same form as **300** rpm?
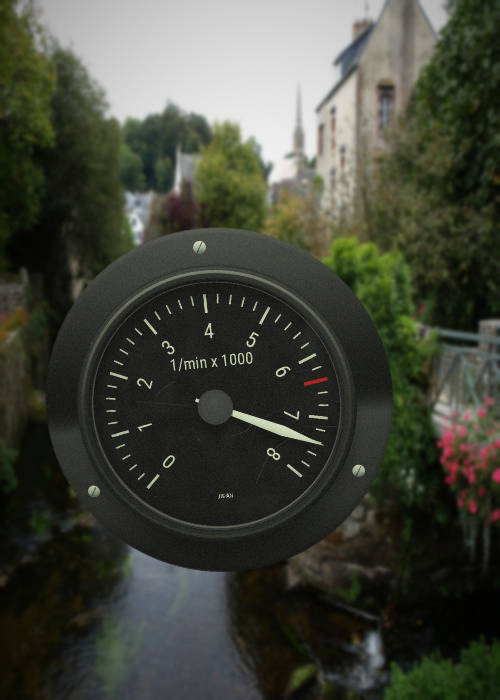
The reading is **7400** rpm
